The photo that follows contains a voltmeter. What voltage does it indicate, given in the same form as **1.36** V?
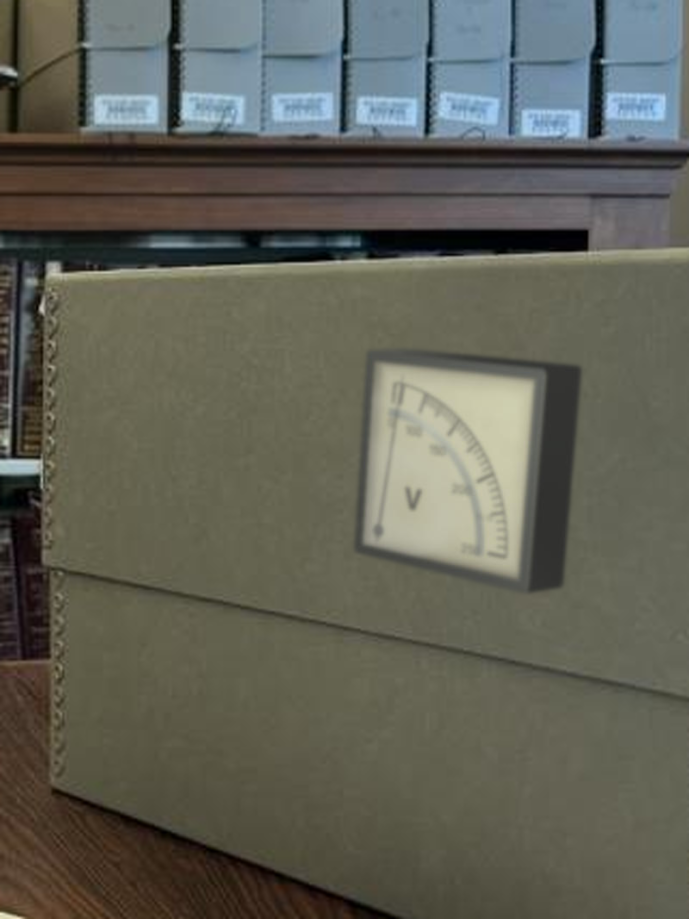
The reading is **50** V
